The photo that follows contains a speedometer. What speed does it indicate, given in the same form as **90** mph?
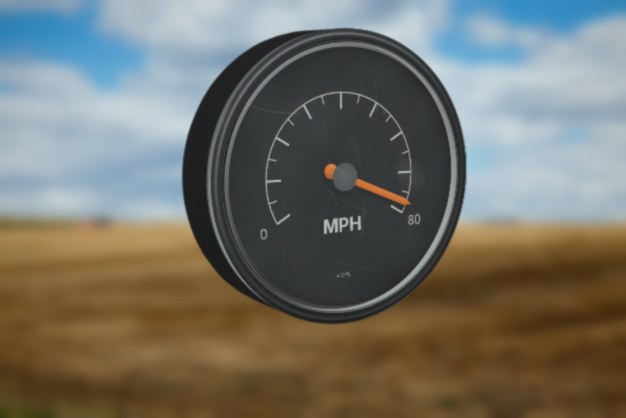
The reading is **77.5** mph
